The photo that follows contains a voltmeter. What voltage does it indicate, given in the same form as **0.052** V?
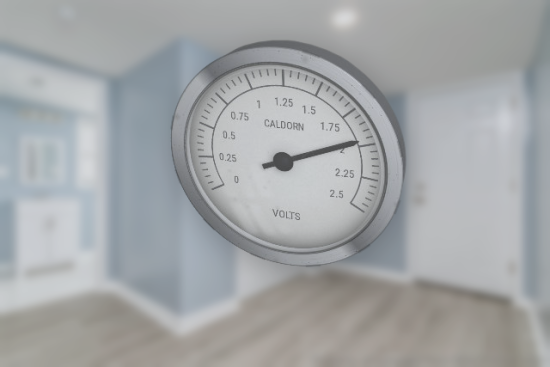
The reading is **1.95** V
